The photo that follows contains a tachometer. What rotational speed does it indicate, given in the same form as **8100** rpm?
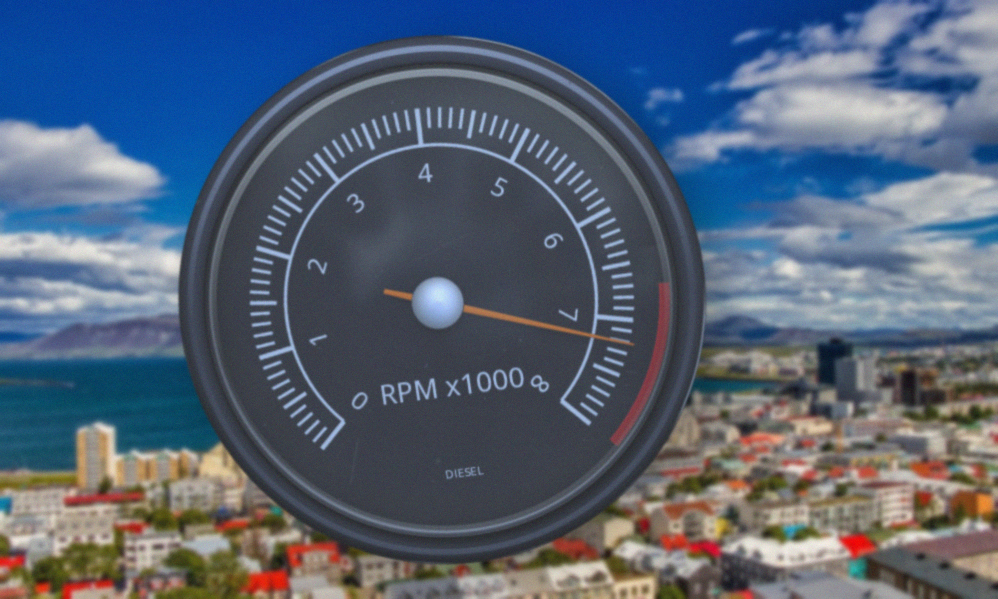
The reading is **7200** rpm
